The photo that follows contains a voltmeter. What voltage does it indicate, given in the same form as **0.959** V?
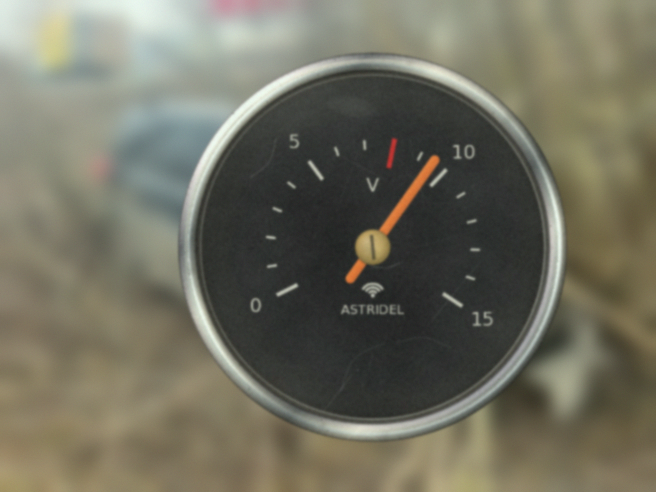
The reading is **9.5** V
